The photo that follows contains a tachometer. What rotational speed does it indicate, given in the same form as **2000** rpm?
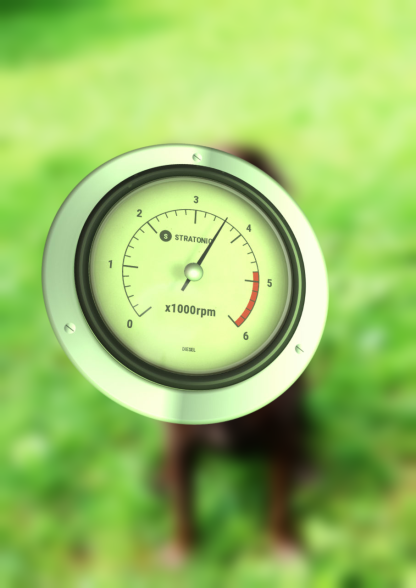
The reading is **3600** rpm
